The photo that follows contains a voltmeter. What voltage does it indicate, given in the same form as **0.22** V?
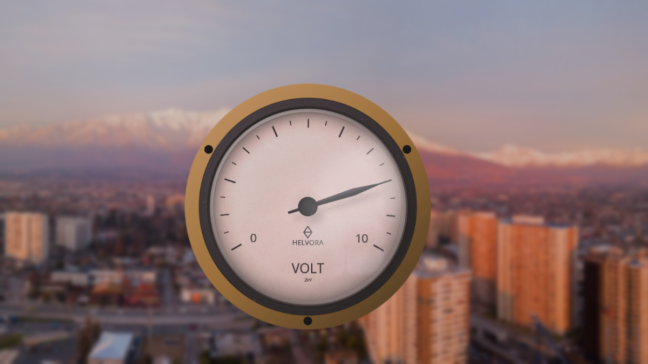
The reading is **8** V
